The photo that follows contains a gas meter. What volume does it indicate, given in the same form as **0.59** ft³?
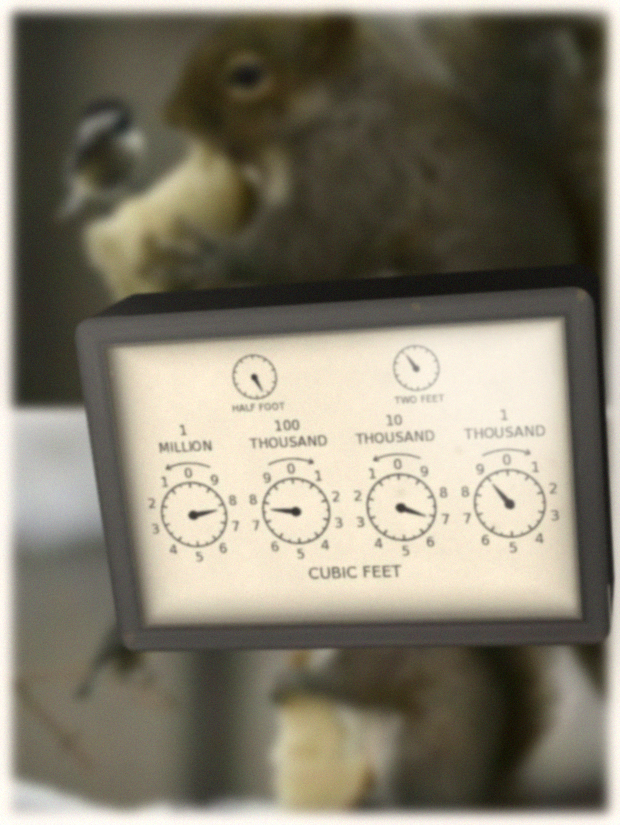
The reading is **776900** ft³
